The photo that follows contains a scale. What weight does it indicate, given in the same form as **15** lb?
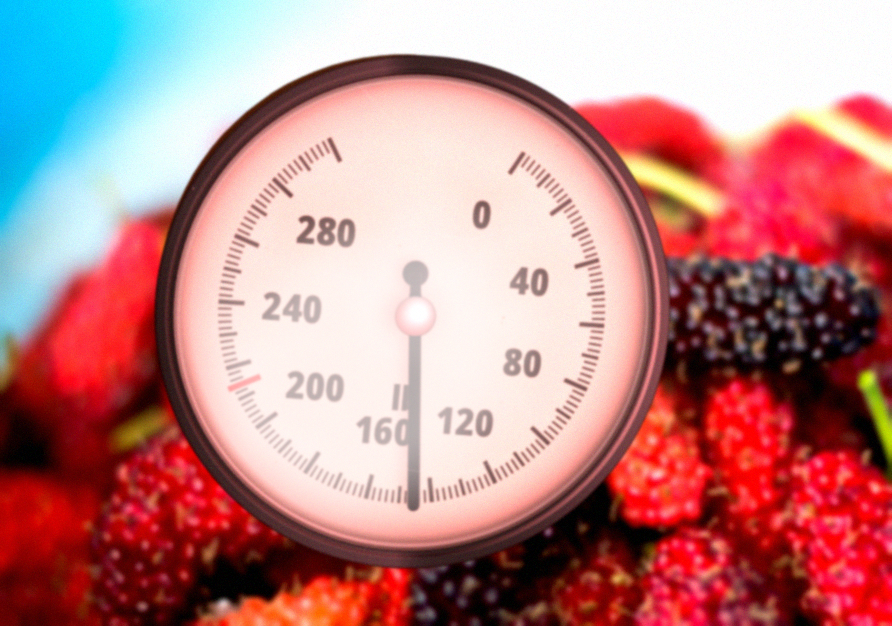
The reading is **146** lb
